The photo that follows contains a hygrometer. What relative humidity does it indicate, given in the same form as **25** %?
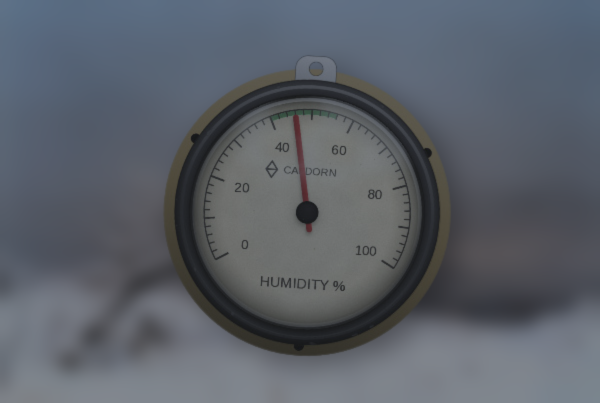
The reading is **46** %
